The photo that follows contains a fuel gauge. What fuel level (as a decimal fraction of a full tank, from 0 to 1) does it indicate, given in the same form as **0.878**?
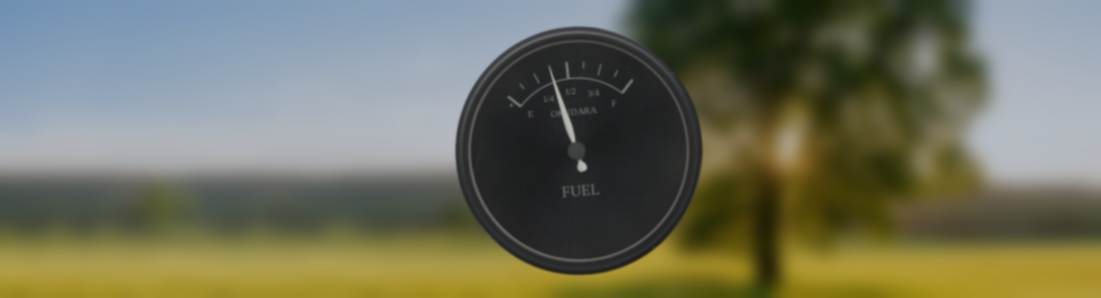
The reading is **0.375**
